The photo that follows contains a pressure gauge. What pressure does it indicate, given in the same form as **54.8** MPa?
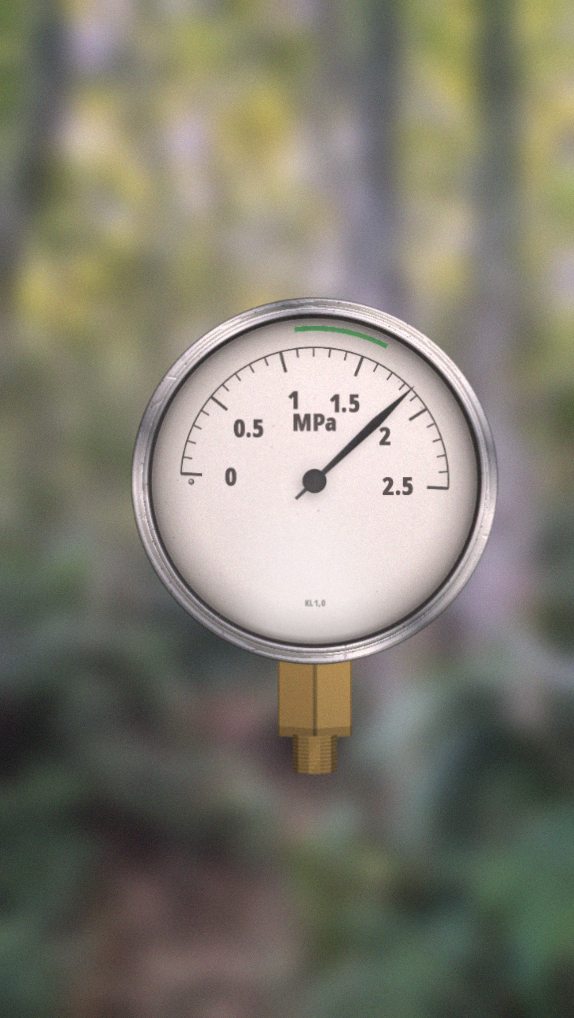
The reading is **1.85** MPa
